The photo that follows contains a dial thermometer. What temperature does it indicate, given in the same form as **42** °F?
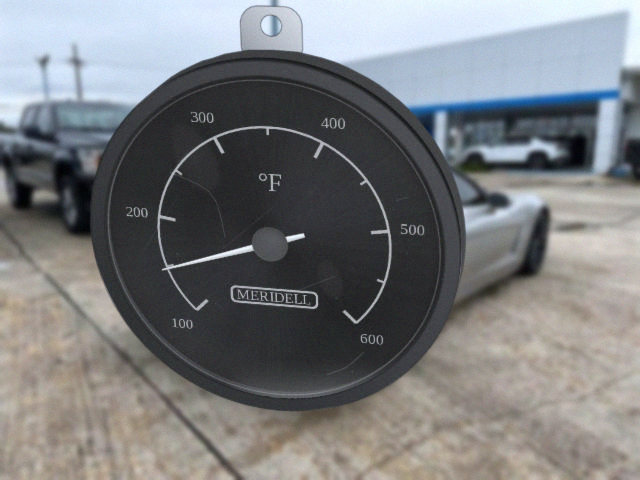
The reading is **150** °F
